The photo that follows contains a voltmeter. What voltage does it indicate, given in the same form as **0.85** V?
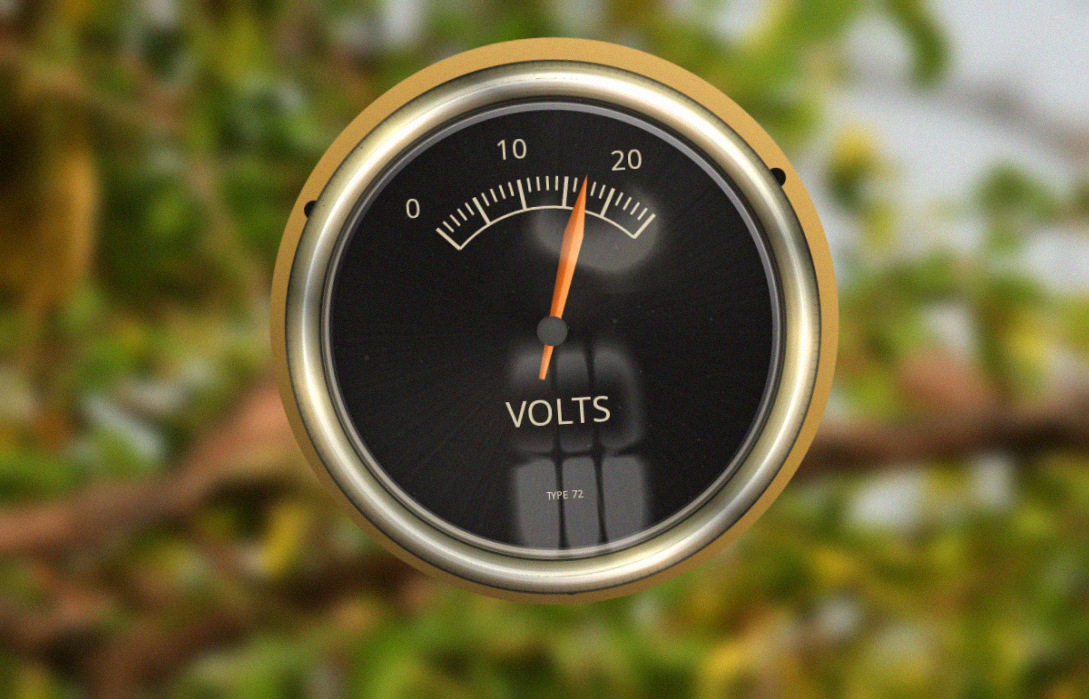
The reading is **17** V
